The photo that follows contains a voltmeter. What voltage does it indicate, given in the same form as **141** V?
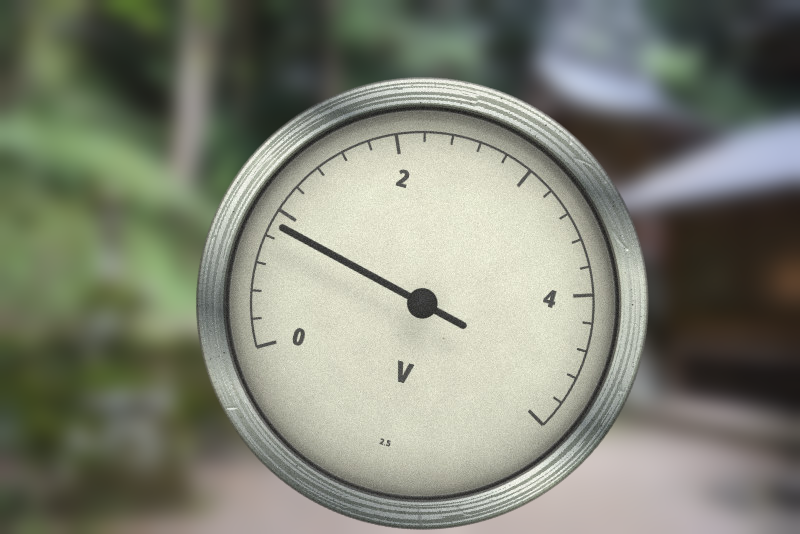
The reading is **0.9** V
